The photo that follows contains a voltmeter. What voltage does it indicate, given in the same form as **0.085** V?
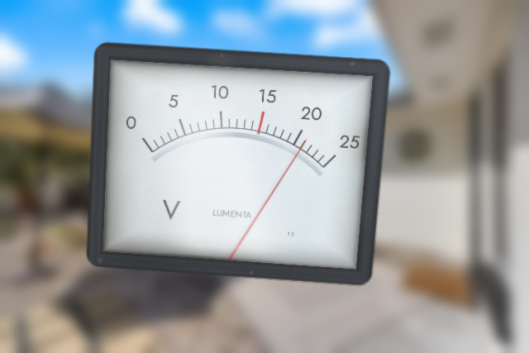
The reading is **21** V
